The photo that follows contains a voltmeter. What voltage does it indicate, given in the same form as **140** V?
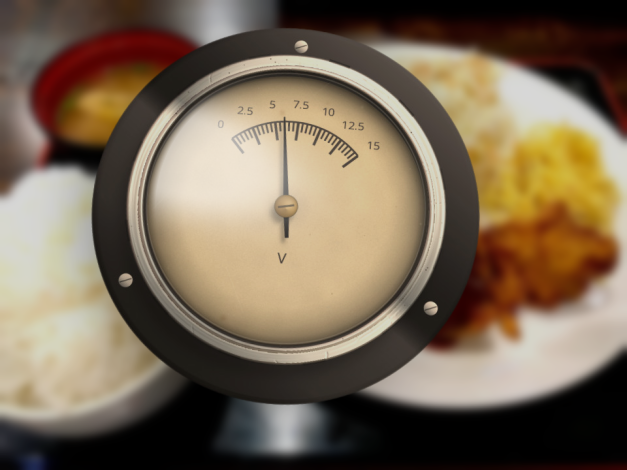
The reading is **6** V
